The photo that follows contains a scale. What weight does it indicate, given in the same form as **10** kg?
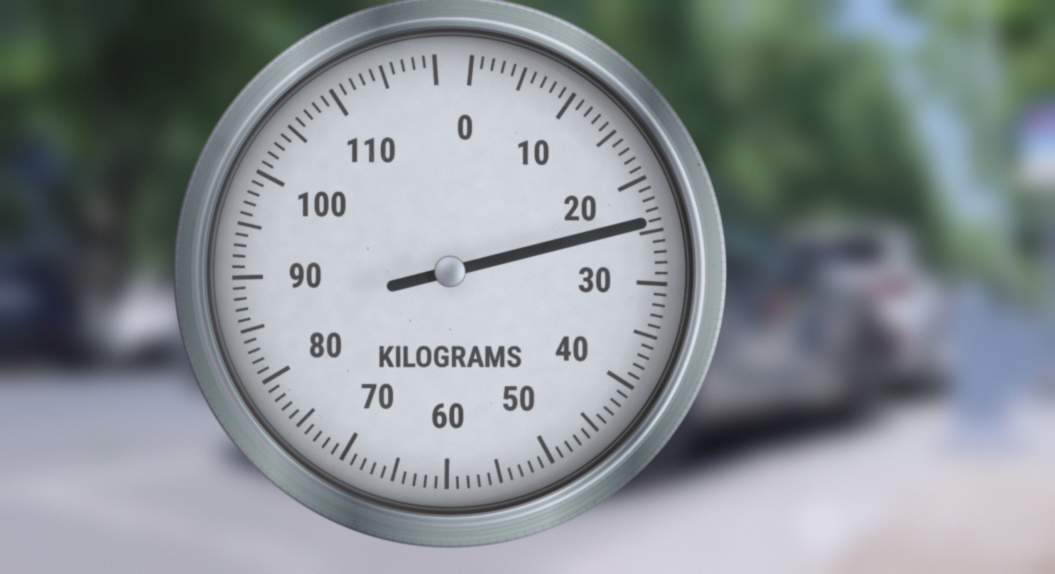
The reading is **24** kg
